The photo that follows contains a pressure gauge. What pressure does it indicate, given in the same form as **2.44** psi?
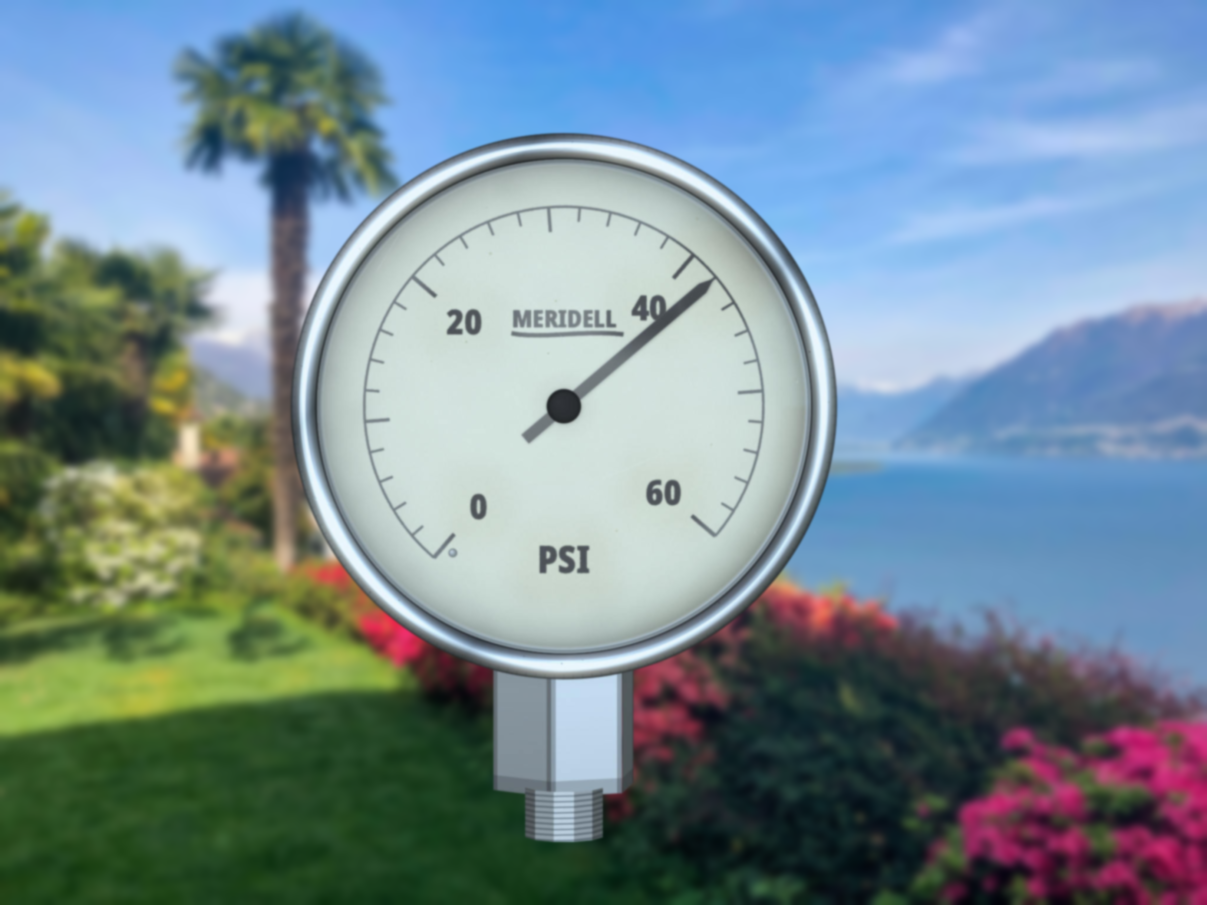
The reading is **42** psi
